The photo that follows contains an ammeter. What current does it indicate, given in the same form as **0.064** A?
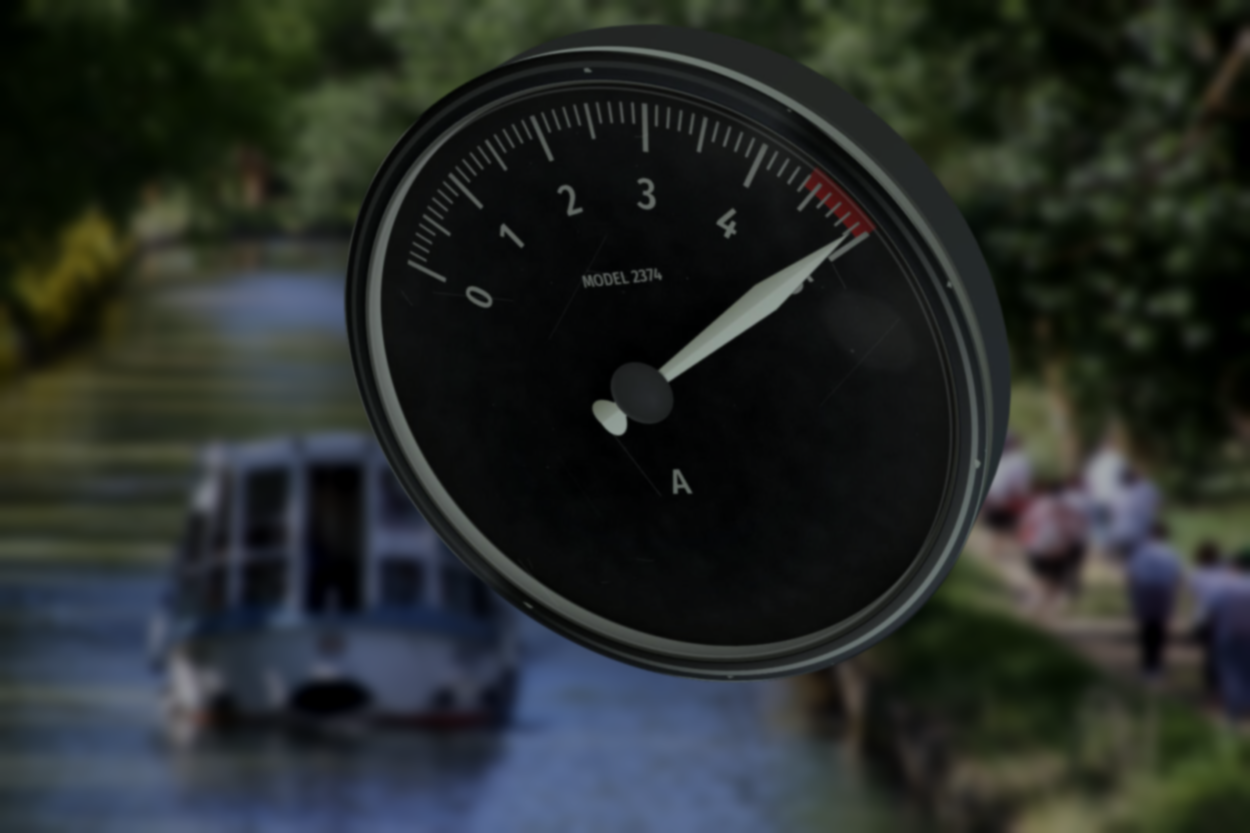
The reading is **4.9** A
